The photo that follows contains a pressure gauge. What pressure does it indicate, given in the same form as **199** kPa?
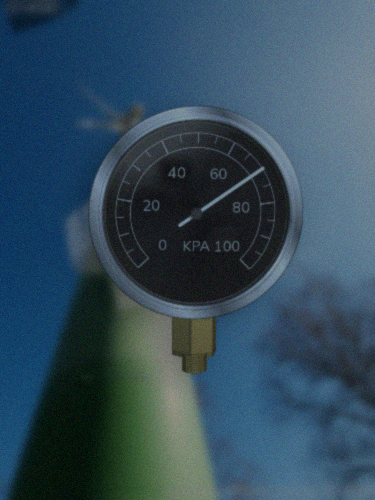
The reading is **70** kPa
